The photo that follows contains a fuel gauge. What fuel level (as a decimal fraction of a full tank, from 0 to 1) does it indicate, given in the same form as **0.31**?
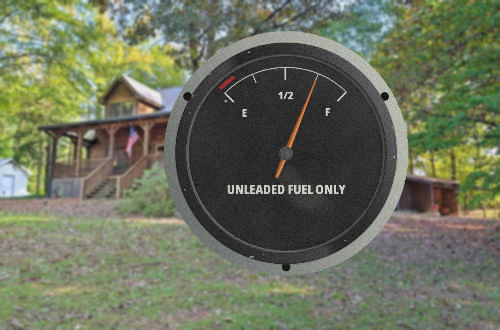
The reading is **0.75**
